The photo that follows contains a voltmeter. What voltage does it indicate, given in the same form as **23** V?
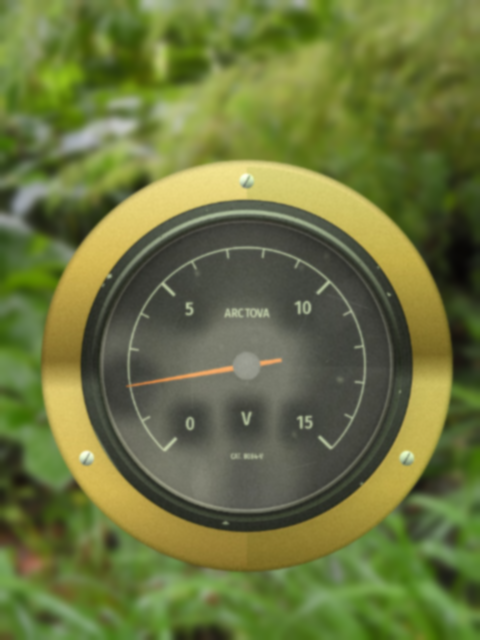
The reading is **2** V
